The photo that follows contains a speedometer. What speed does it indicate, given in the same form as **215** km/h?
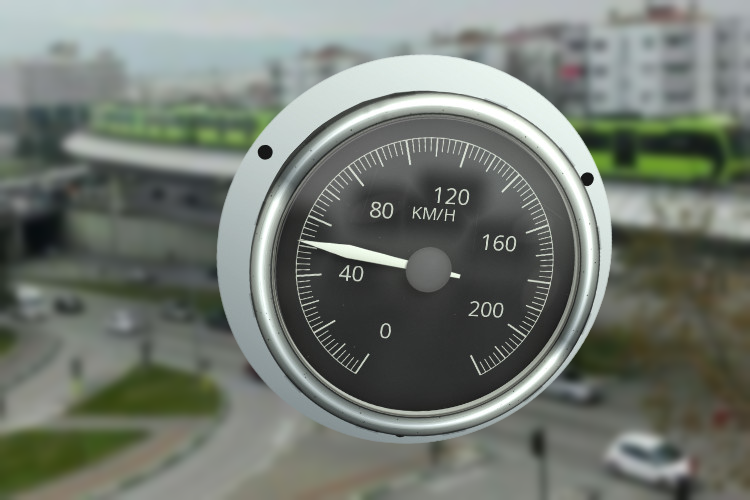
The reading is **52** km/h
